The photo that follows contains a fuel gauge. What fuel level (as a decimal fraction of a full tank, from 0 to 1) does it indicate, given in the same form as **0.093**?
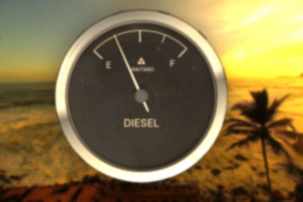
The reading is **0.25**
